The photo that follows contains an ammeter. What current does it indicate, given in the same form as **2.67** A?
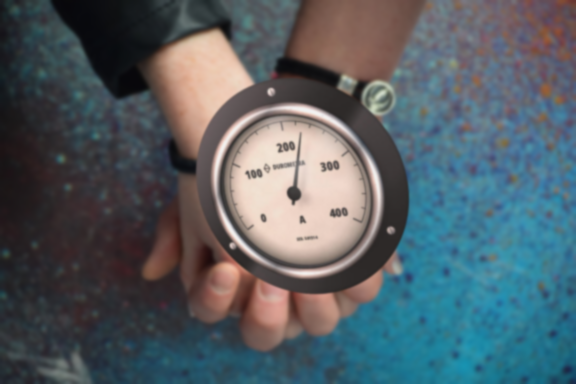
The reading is **230** A
